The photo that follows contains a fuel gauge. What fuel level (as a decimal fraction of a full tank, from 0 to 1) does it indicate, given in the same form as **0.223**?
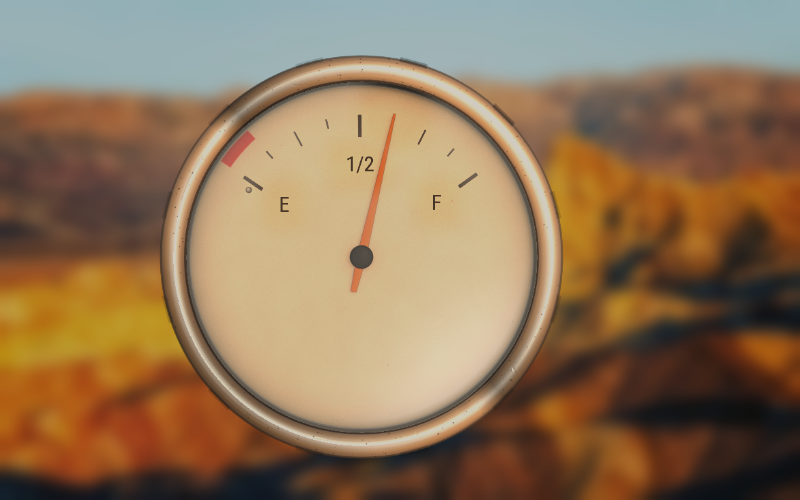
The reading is **0.625**
